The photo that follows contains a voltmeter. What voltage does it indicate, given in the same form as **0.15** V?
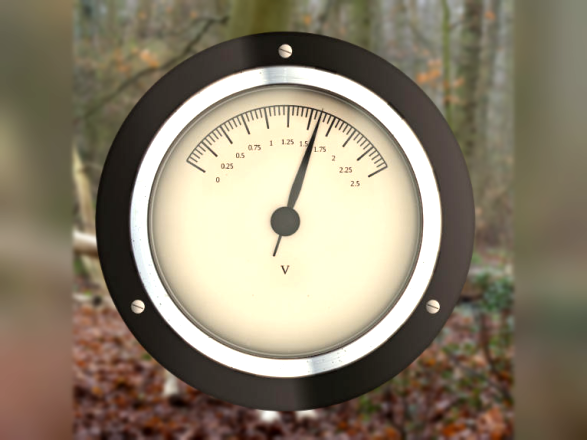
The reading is **1.6** V
